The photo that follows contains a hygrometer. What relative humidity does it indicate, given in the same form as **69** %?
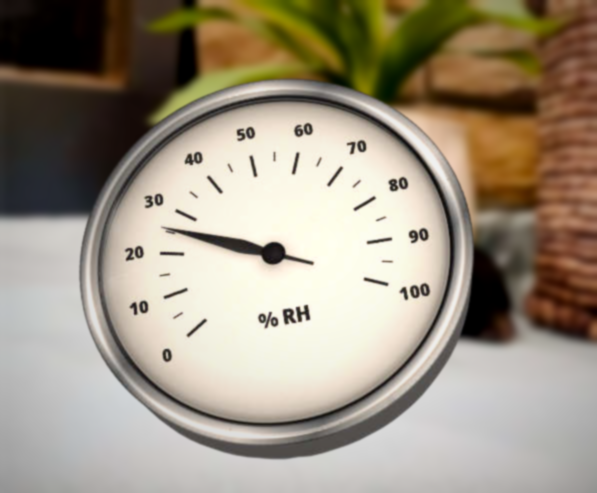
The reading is **25** %
